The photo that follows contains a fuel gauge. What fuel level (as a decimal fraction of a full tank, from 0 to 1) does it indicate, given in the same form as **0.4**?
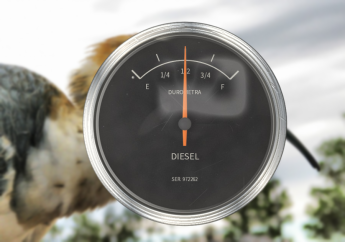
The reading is **0.5**
